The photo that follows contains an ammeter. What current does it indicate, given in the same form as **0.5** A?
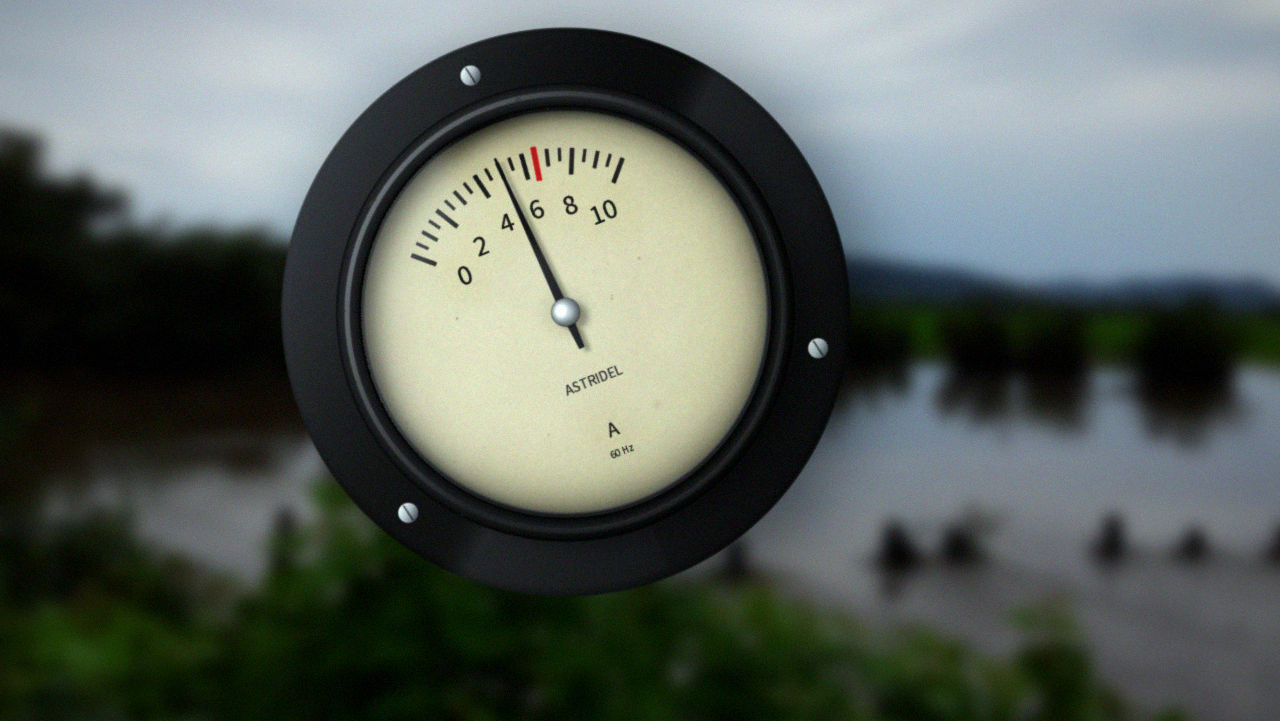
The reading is **5** A
